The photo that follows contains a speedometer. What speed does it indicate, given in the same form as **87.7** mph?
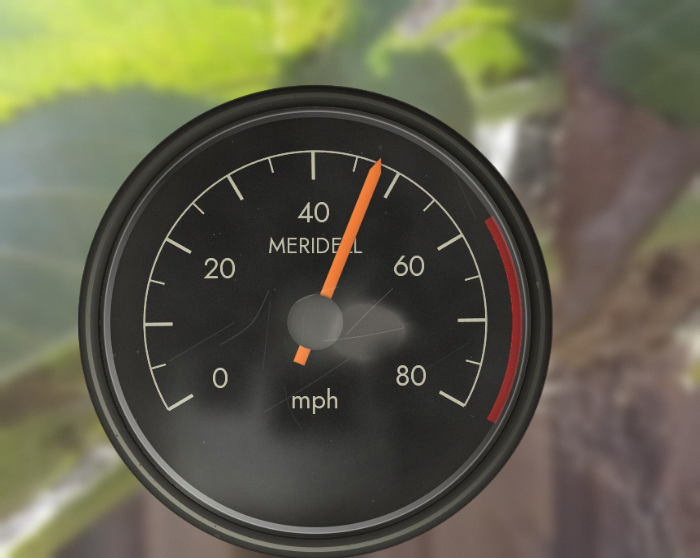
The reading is **47.5** mph
